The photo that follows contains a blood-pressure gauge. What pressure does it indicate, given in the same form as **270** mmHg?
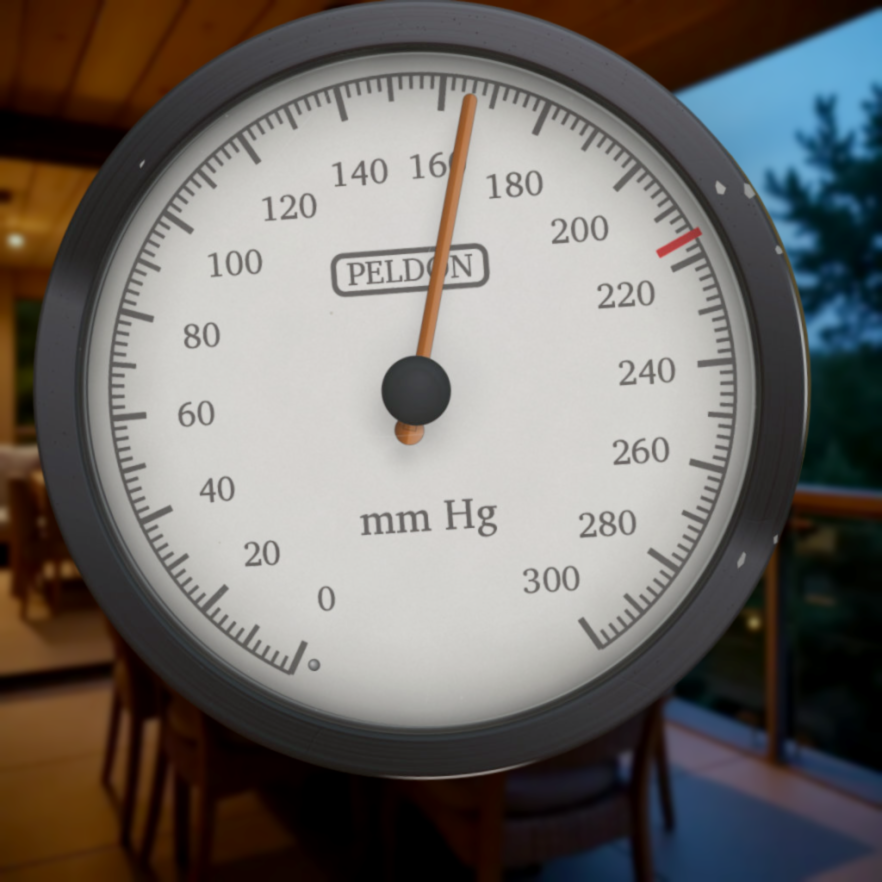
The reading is **166** mmHg
